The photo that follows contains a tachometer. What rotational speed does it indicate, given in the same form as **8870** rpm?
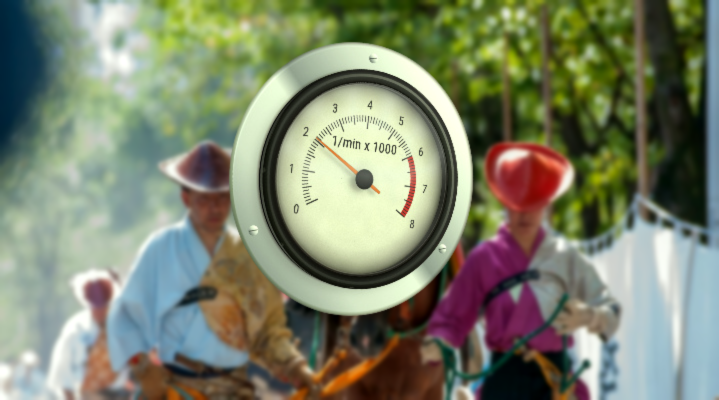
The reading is **2000** rpm
